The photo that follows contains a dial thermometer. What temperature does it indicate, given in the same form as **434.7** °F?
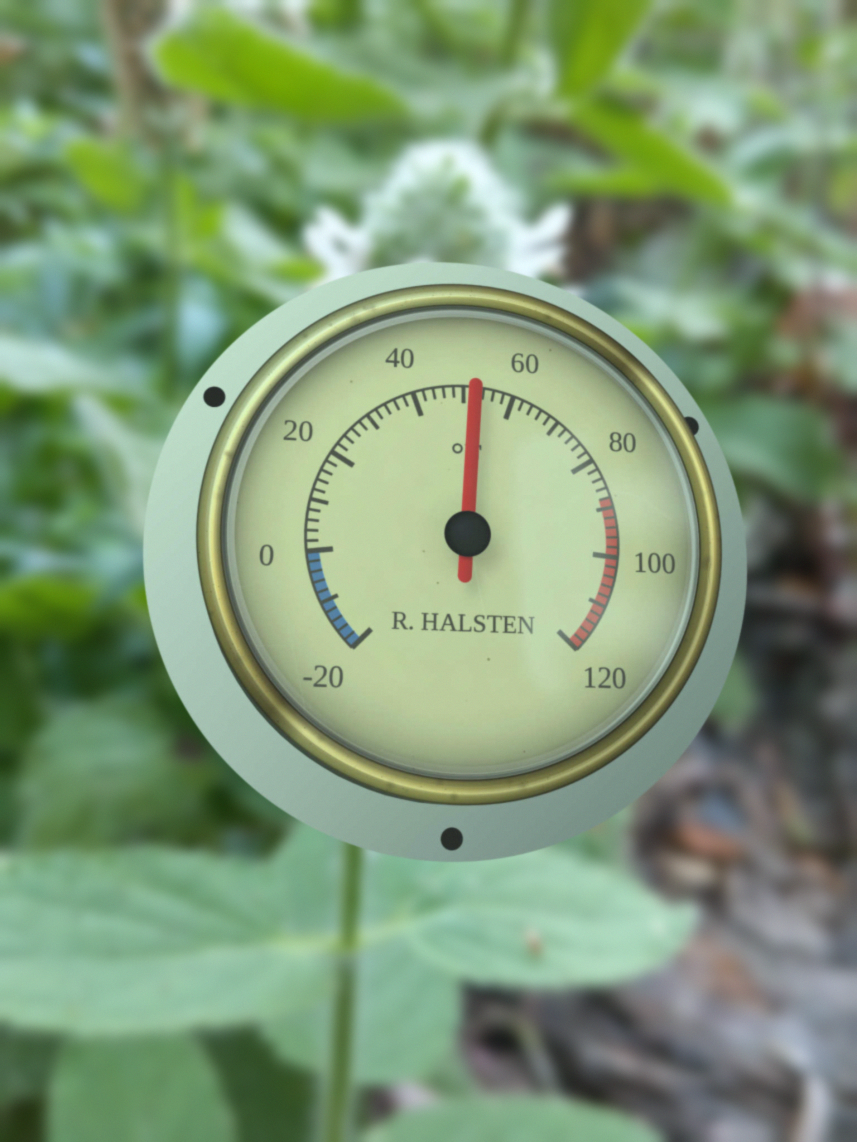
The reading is **52** °F
